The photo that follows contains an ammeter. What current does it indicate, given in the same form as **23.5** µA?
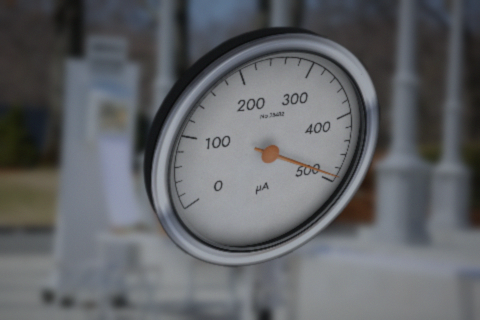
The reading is **490** µA
